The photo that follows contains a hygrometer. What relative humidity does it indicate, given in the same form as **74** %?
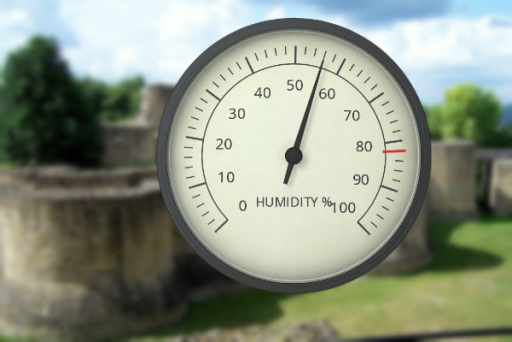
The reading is **56** %
